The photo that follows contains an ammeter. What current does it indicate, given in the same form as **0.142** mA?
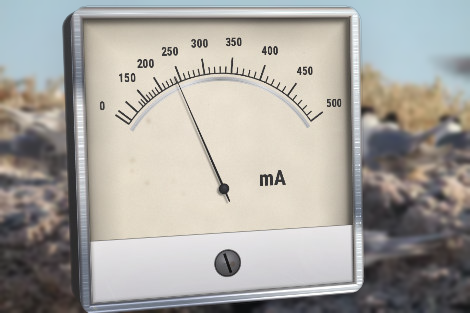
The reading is **240** mA
